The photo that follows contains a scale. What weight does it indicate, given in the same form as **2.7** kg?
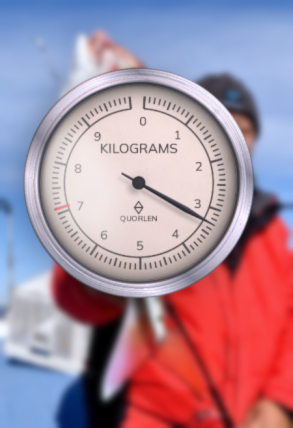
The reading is **3.3** kg
